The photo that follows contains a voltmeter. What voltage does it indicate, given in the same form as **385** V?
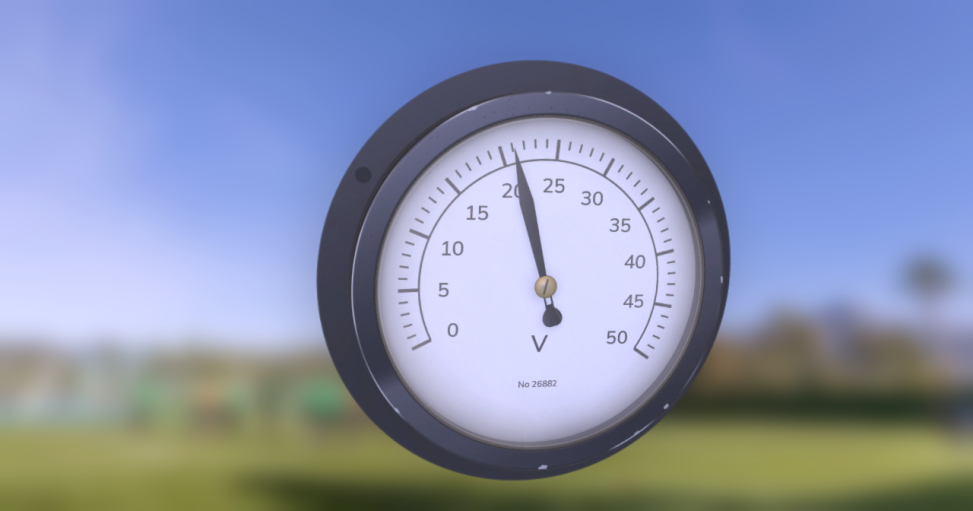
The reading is **21** V
